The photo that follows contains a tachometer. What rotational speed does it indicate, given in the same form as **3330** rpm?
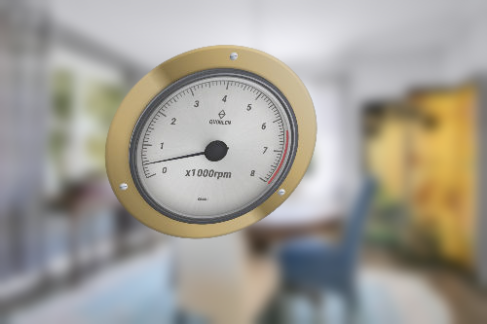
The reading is **500** rpm
